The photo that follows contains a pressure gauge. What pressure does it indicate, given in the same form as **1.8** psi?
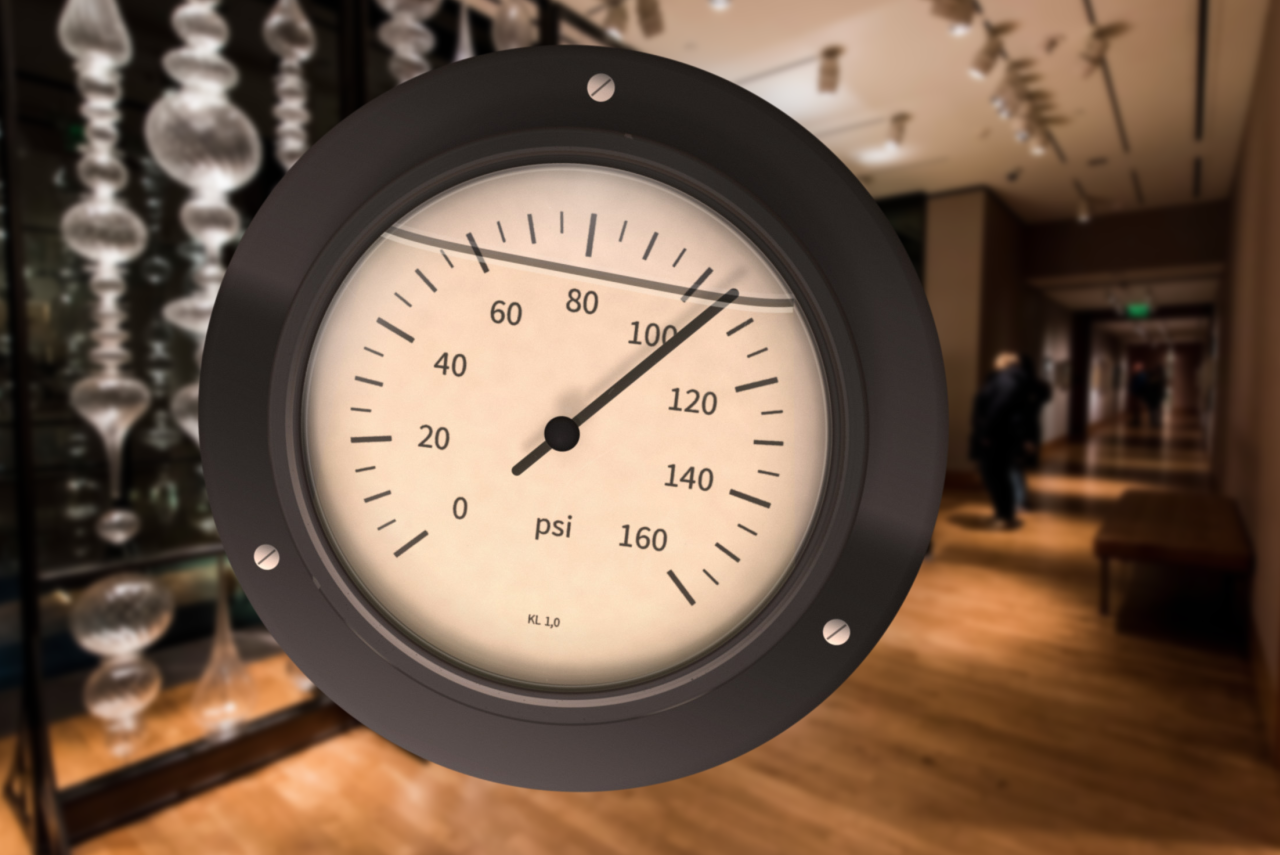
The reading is **105** psi
